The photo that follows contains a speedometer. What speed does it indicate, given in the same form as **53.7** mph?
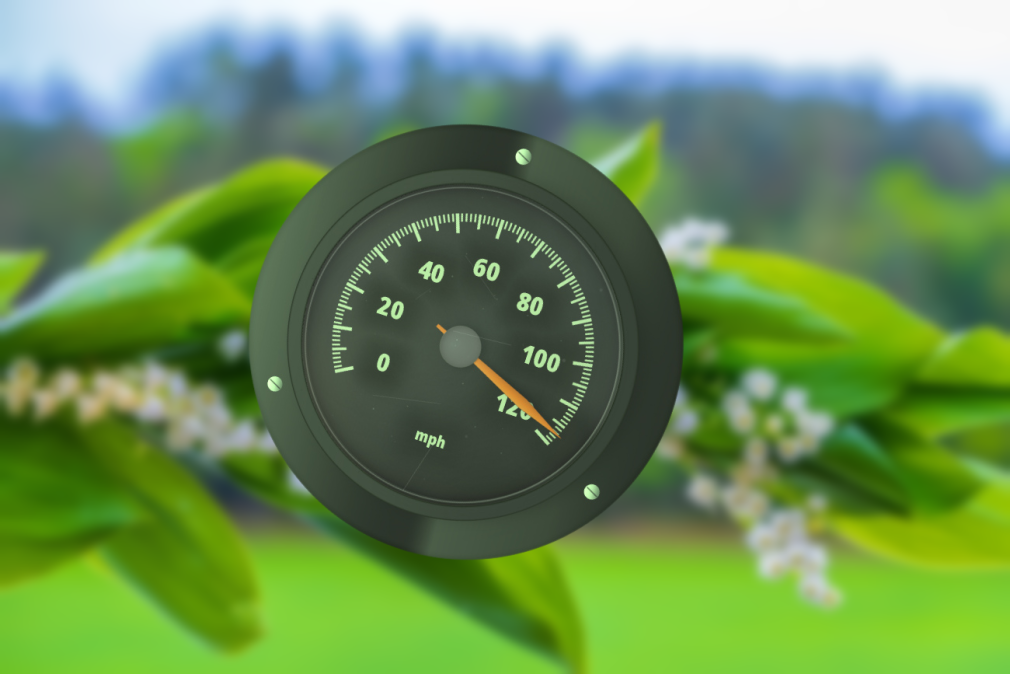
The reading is **117** mph
